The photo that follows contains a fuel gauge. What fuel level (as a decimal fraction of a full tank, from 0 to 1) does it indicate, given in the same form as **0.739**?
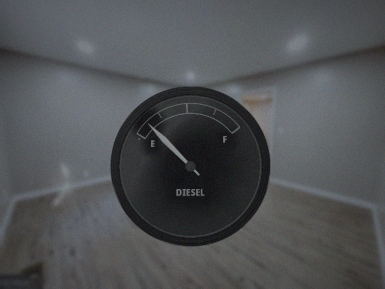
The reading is **0.125**
